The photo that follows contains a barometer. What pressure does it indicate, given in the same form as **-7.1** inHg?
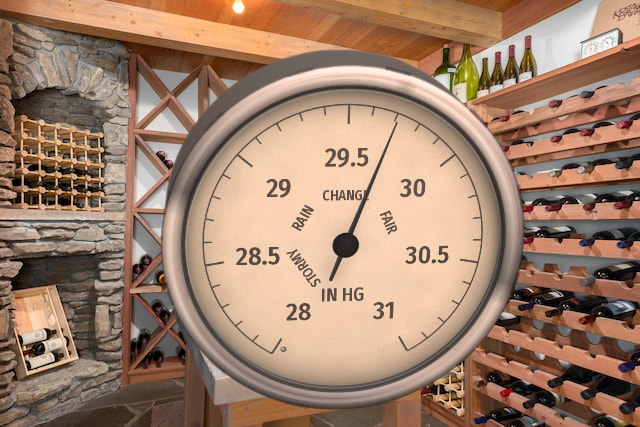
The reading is **29.7** inHg
